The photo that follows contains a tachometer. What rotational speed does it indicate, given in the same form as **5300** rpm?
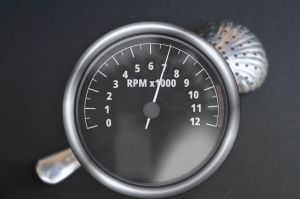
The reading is **7000** rpm
